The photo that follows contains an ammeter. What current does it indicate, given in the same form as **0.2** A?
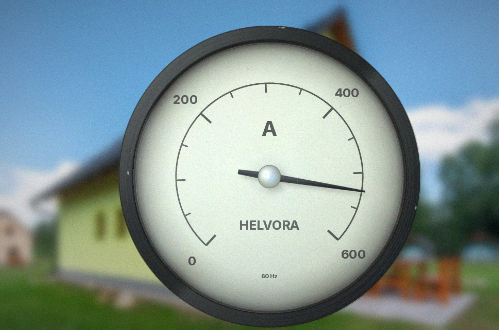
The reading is **525** A
